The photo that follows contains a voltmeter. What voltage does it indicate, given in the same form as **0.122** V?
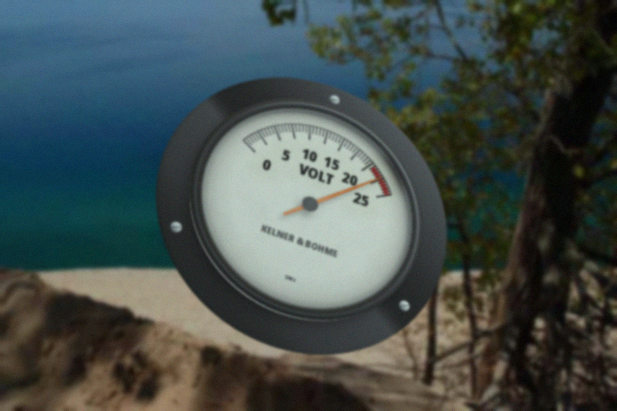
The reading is **22.5** V
